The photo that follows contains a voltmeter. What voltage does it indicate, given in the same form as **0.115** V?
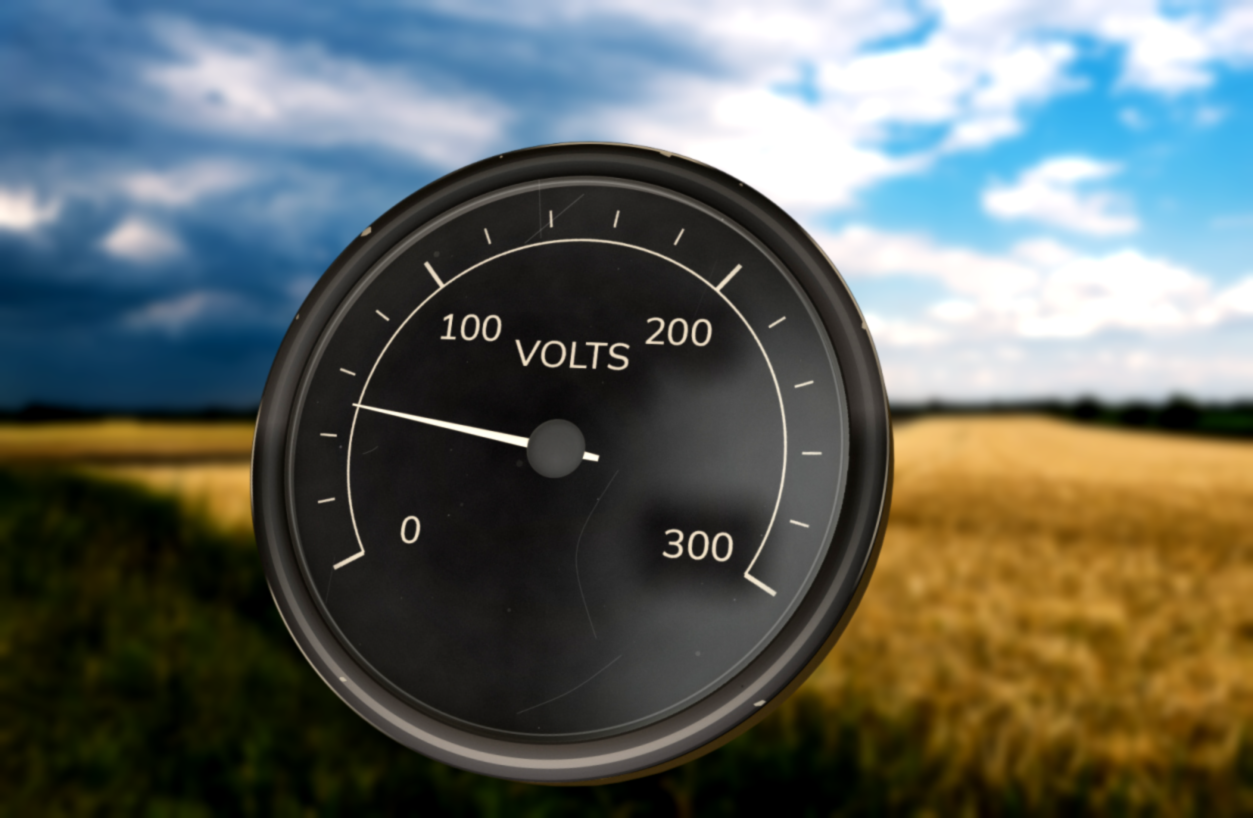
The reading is **50** V
